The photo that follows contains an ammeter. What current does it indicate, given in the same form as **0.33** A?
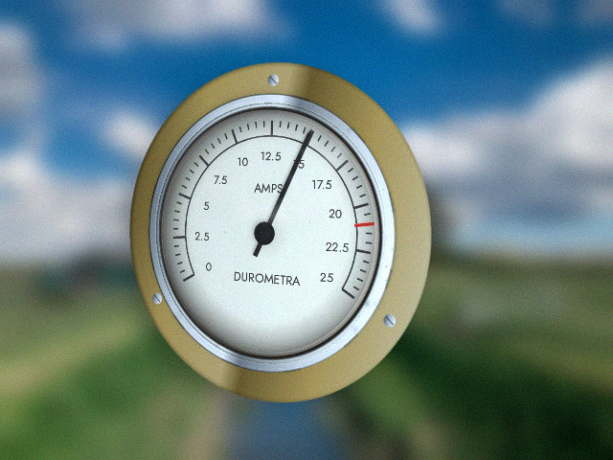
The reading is **15** A
